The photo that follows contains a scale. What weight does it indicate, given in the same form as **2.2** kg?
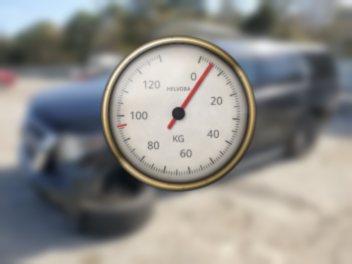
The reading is **5** kg
